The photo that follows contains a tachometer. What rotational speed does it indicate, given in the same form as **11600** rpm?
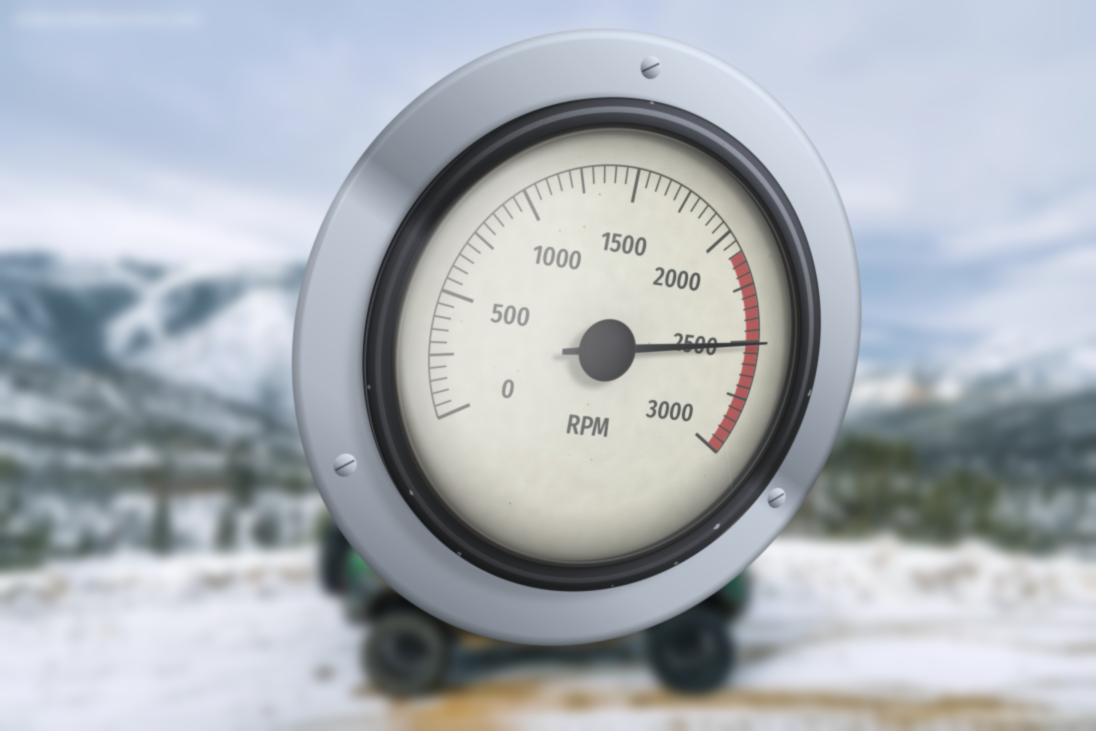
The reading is **2500** rpm
